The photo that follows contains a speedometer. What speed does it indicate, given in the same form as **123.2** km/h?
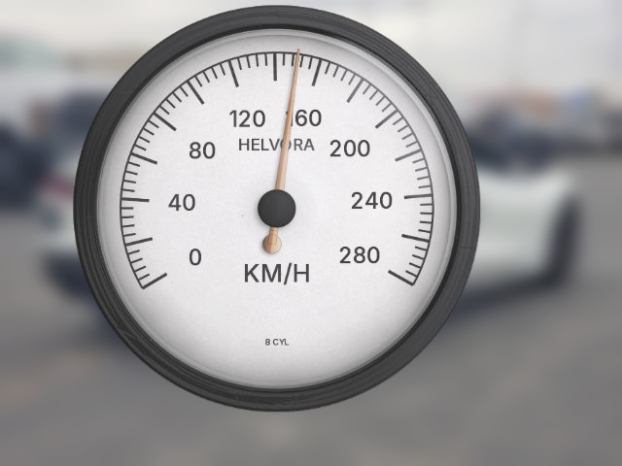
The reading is **150** km/h
